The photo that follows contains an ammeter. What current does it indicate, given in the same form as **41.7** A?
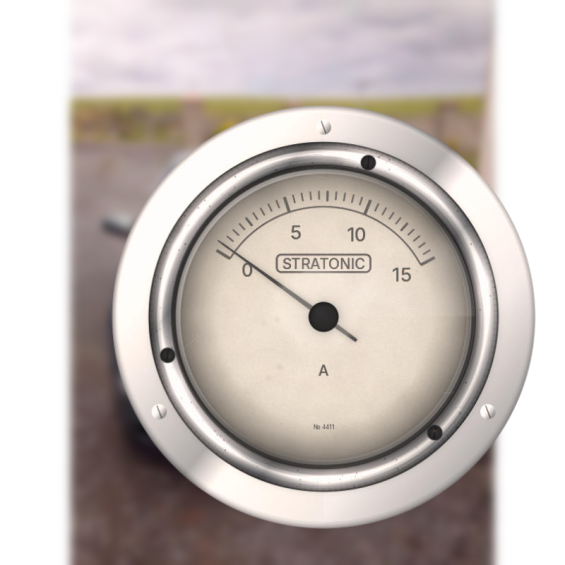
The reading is **0.5** A
